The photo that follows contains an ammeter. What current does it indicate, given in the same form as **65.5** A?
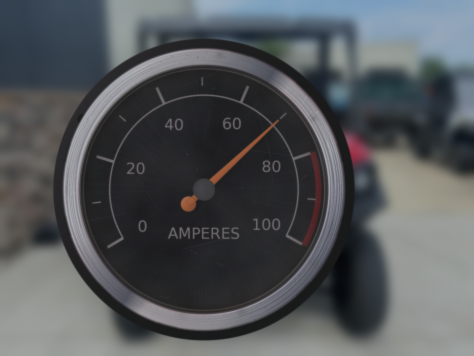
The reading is **70** A
